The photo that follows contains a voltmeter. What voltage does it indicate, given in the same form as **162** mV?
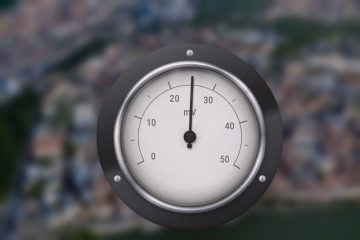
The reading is **25** mV
